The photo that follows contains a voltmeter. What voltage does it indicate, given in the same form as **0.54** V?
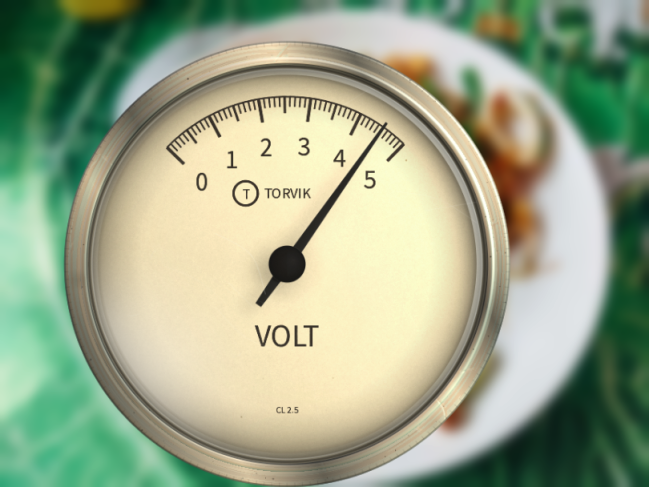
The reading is **4.5** V
